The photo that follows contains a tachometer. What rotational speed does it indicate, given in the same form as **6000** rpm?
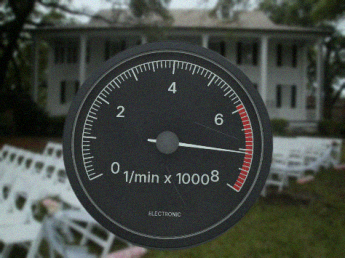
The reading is **7100** rpm
